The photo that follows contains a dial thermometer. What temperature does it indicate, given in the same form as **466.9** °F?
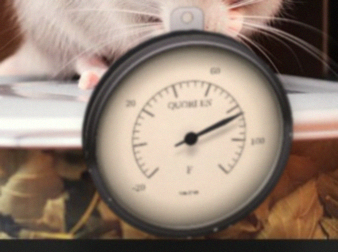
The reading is **84** °F
